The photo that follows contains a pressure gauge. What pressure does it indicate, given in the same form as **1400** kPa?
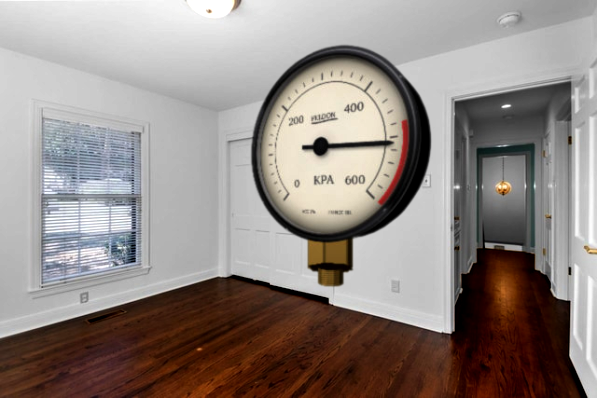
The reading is **510** kPa
